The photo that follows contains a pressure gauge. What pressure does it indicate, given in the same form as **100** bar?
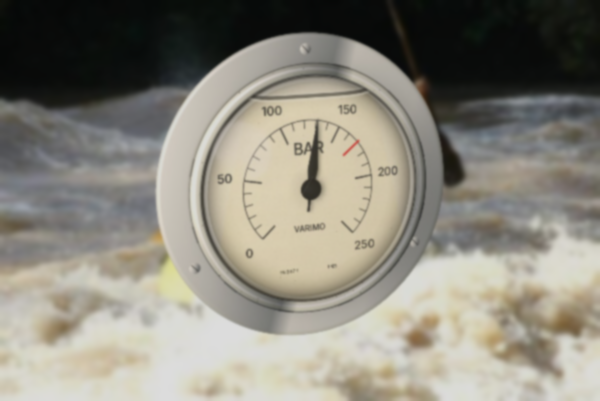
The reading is **130** bar
